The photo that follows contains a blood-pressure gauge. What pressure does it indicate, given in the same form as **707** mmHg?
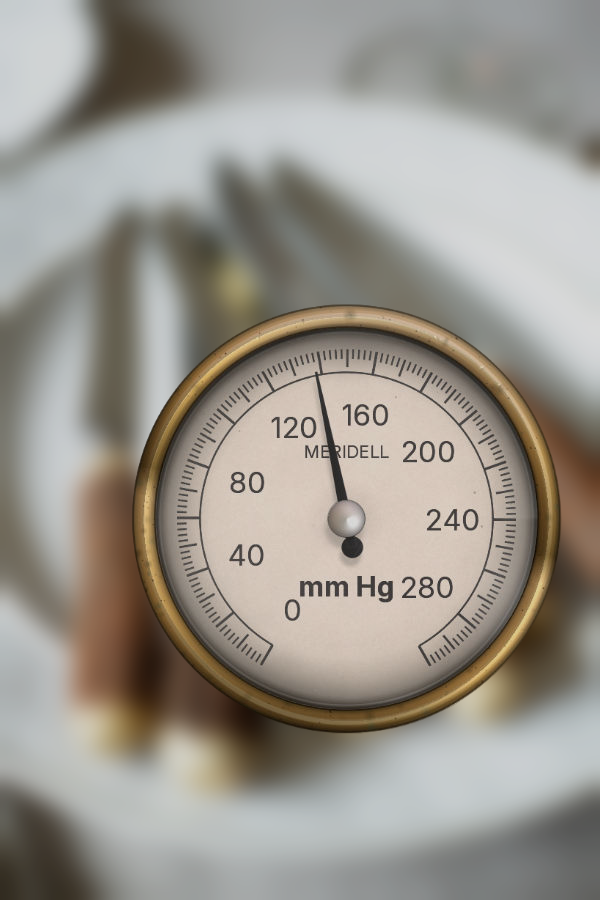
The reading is **138** mmHg
